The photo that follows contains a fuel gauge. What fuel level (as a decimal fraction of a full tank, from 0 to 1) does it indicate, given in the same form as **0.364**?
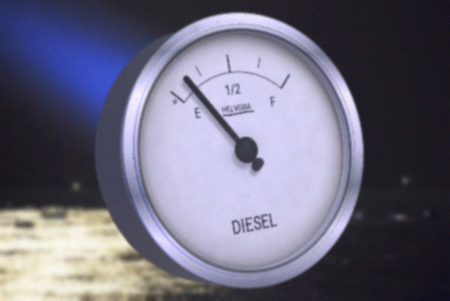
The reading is **0.125**
